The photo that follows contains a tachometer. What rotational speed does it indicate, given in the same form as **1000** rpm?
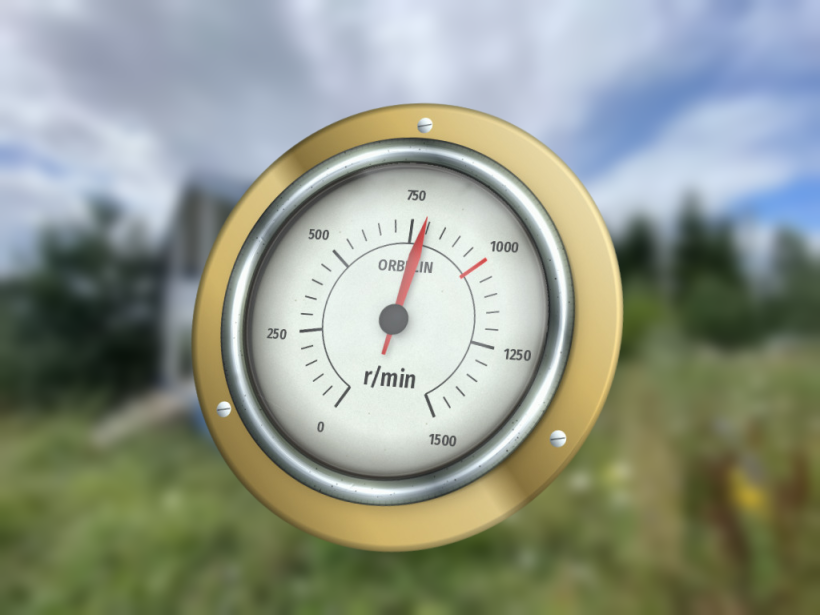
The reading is **800** rpm
